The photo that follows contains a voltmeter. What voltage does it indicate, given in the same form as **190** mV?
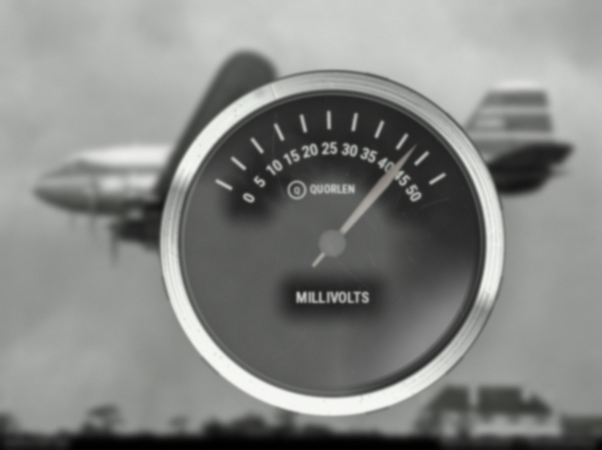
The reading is **42.5** mV
